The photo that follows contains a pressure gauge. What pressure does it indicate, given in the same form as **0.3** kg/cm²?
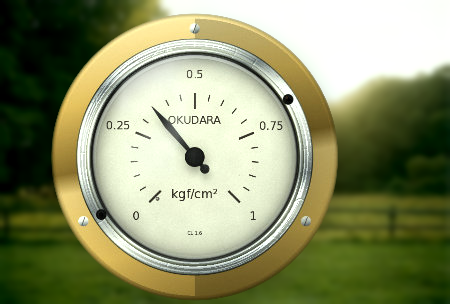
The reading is **0.35** kg/cm²
